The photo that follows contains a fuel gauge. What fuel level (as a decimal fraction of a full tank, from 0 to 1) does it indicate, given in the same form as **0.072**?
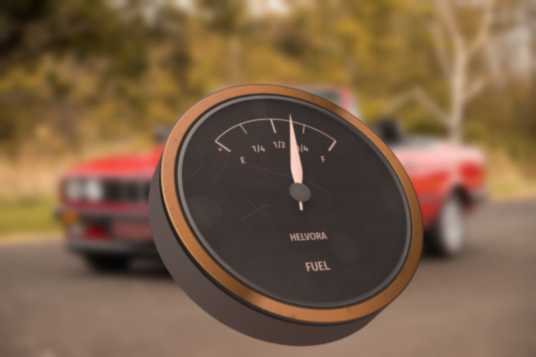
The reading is **0.625**
